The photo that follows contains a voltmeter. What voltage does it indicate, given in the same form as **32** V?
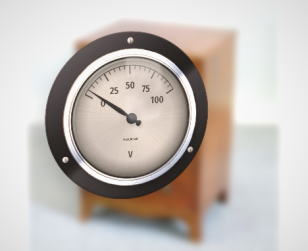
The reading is **5** V
